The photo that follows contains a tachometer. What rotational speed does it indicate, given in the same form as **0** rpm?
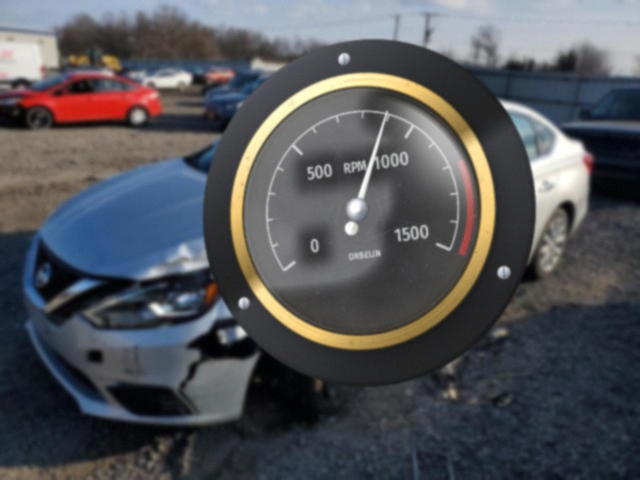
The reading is **900** rpm
